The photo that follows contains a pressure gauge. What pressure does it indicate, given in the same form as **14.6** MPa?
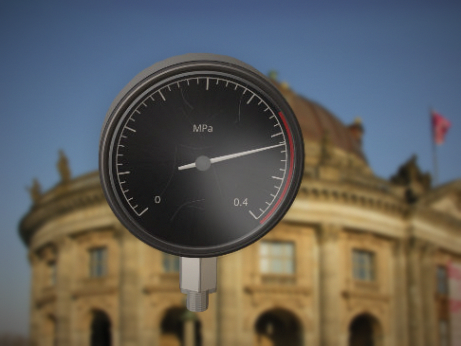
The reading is **0.31** MPa
